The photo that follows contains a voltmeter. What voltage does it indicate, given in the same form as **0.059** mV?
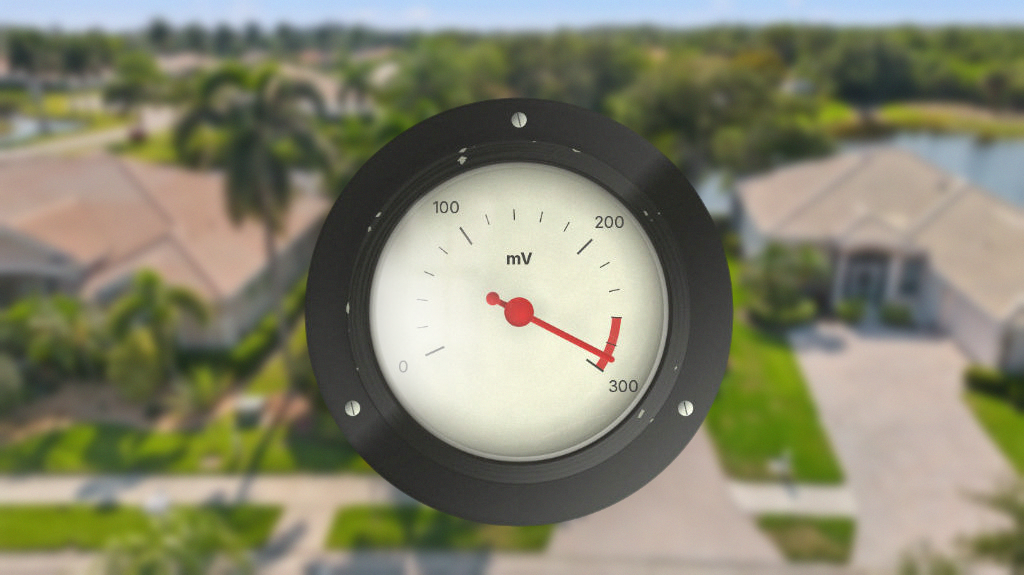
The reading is **290** mV
